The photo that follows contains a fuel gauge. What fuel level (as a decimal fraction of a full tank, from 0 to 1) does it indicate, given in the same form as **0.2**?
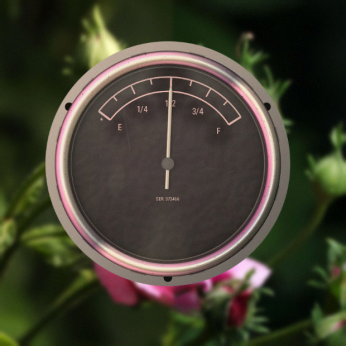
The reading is **0.5**
